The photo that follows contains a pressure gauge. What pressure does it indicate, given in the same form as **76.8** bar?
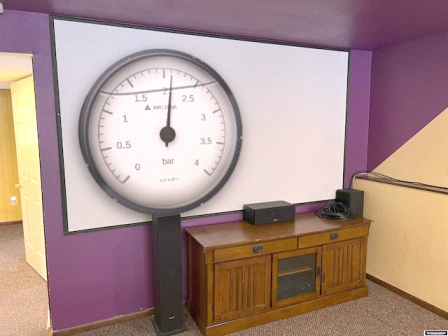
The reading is **2.1** bar
